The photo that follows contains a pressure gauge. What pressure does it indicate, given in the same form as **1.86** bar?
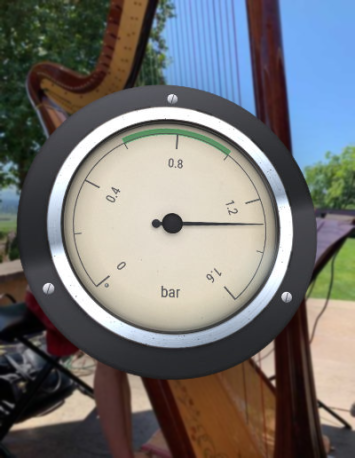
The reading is **1.3** bar
